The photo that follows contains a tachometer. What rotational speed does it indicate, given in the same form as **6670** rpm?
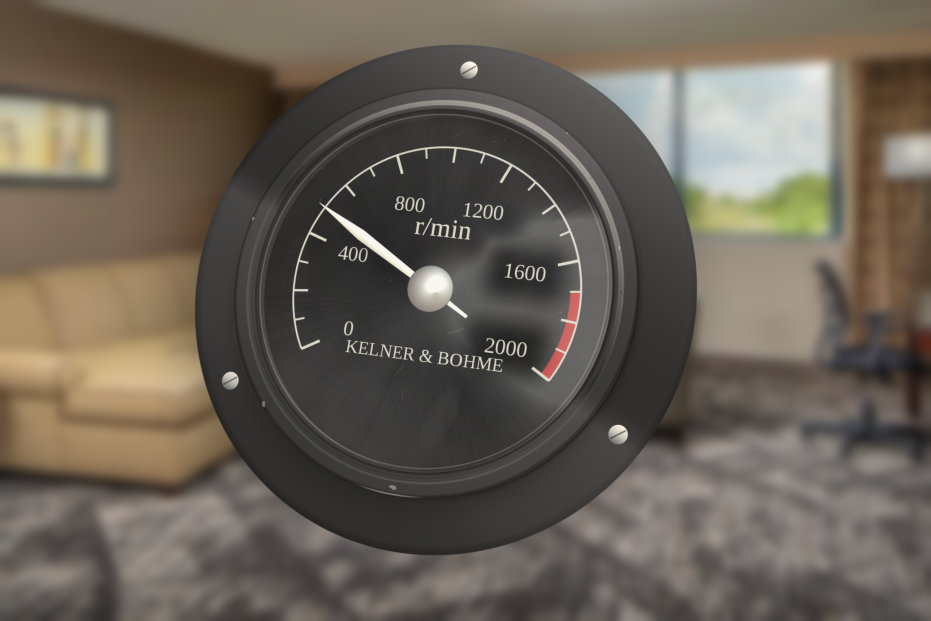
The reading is **500** rpm
